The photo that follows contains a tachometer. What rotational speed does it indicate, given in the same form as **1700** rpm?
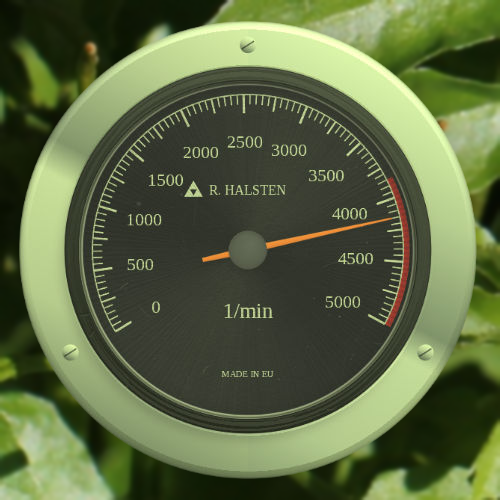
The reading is **4150** rpm
